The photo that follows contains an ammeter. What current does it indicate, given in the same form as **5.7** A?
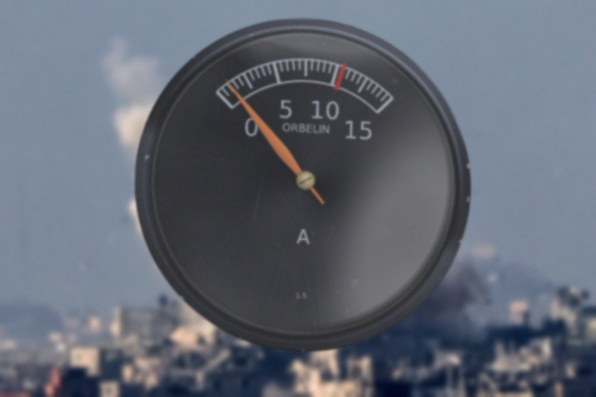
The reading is **1** A
